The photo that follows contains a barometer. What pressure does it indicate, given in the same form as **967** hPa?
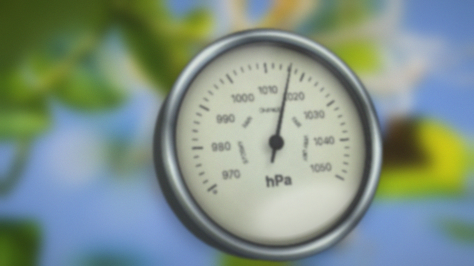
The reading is **1016** hPa
